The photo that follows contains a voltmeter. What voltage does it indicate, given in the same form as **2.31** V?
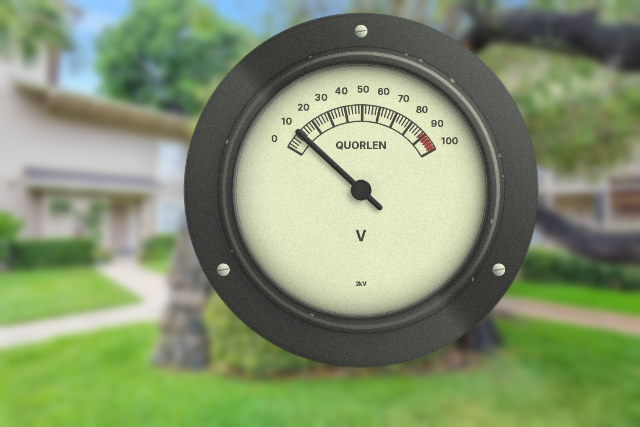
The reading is **10** V
